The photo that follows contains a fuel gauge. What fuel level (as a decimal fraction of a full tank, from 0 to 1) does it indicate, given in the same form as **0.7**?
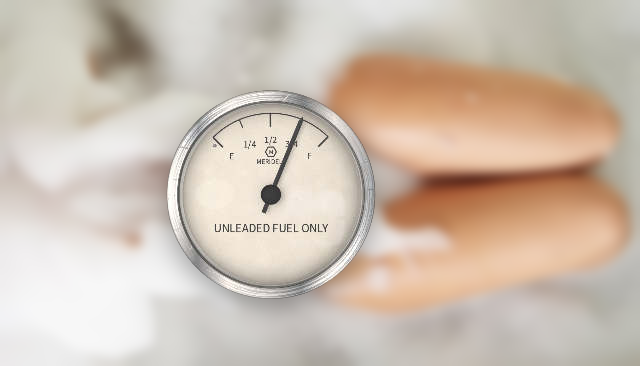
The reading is **0.75**
